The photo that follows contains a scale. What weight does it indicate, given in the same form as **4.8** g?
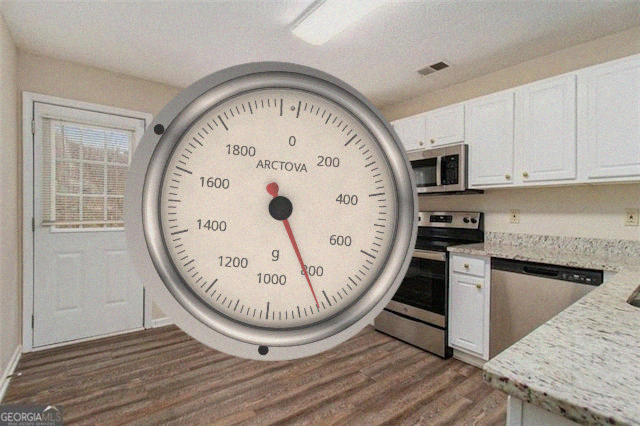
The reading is **840** g
